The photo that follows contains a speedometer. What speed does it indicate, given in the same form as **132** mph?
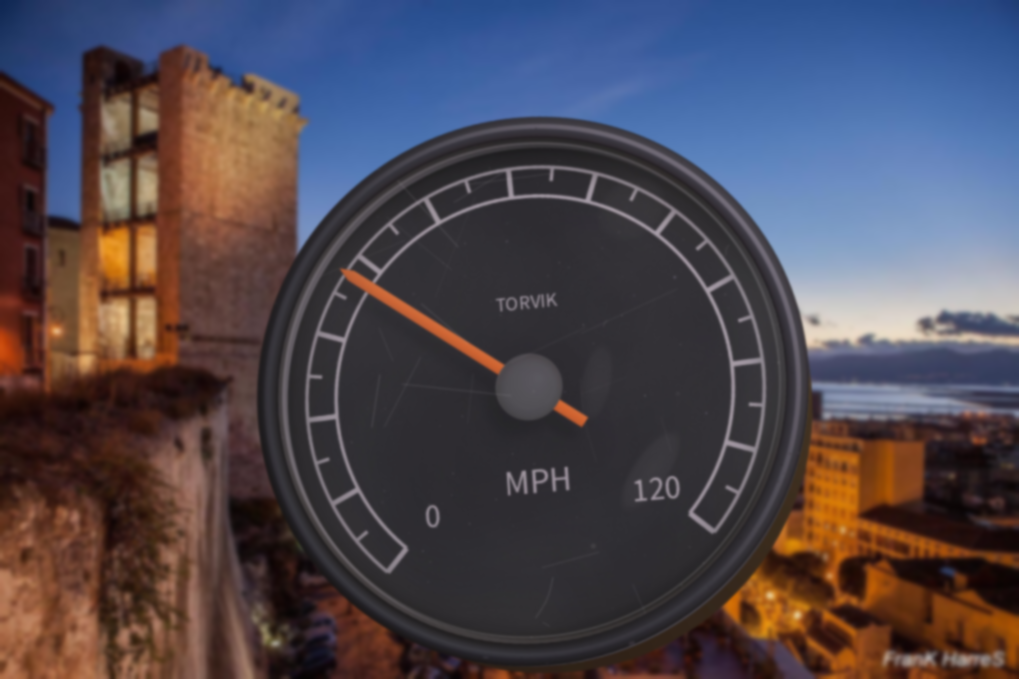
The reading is **37.5** mph
